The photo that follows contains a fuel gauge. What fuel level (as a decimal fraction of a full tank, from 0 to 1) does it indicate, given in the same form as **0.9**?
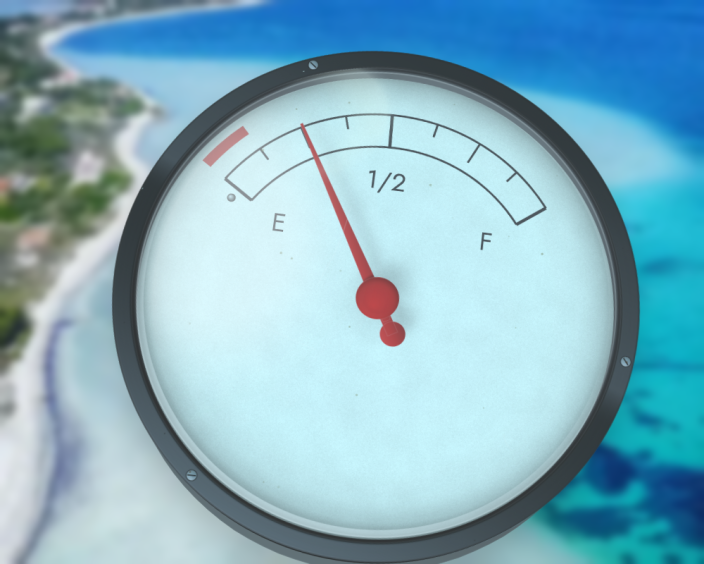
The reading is **0.25**
